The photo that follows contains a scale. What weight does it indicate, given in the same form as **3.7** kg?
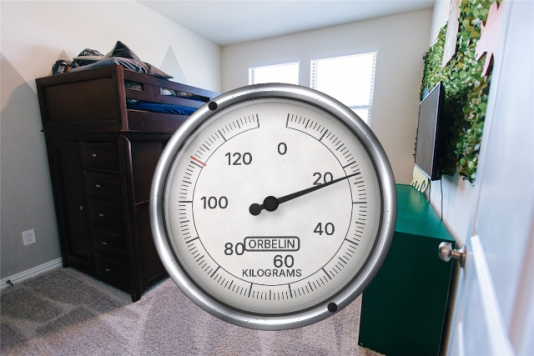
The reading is **23** kg
